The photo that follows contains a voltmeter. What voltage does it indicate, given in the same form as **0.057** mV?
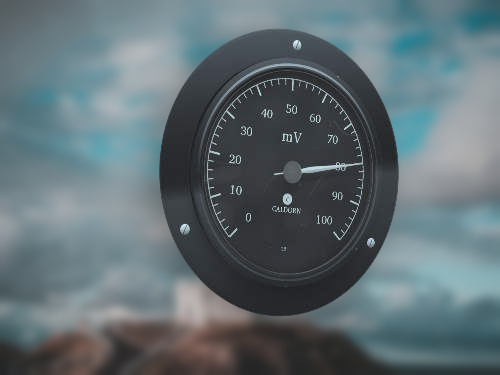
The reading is **80** mV
